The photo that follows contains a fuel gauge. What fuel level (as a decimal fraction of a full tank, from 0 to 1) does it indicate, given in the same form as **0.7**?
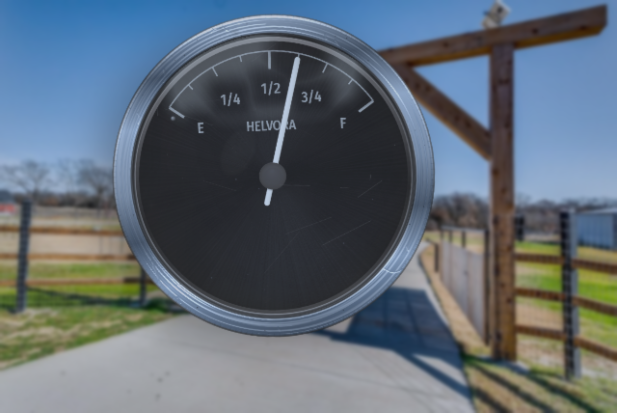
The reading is **0.625**
